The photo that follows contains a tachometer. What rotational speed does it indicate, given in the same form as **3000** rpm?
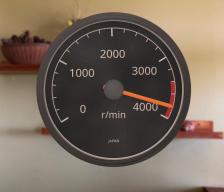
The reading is **3800** rpm
